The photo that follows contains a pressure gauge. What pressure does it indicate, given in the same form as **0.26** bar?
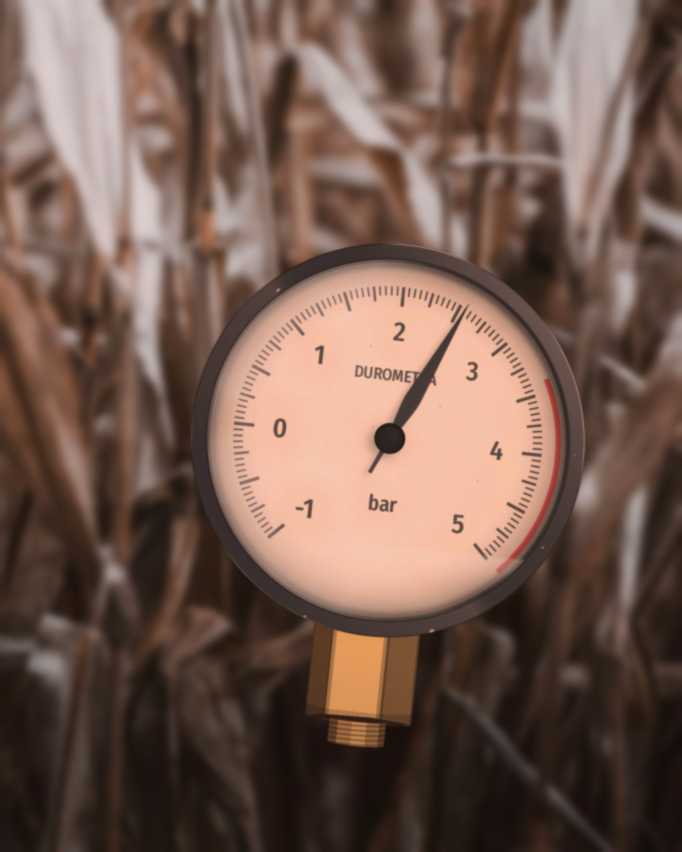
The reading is **2.55** bar
